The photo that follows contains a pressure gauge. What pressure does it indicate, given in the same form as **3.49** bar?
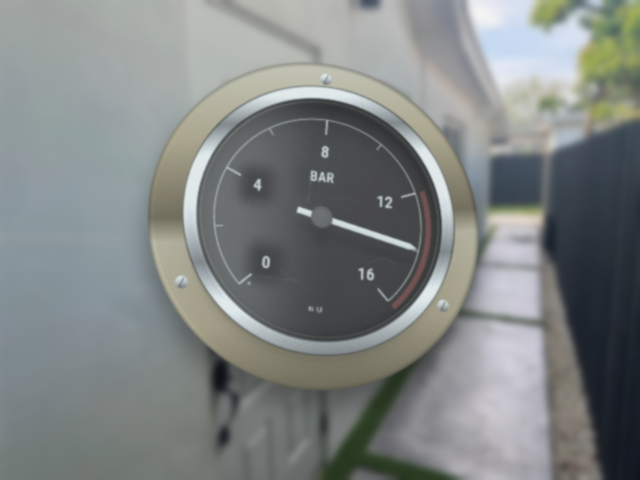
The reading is **14** bar
